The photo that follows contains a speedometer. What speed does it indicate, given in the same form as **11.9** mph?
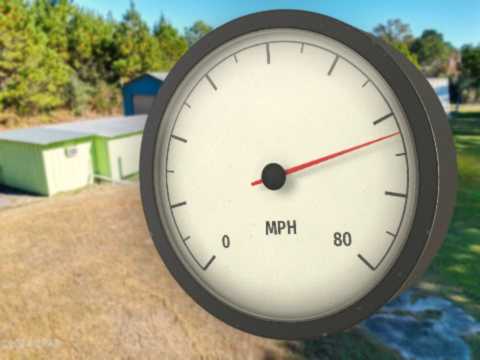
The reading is **62.5** mph
